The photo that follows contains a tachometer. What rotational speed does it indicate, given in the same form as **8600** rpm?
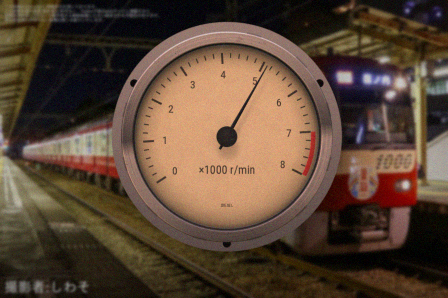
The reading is **5100** rpm
